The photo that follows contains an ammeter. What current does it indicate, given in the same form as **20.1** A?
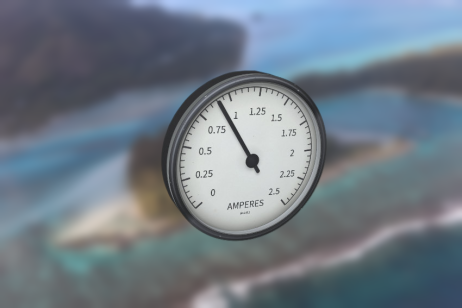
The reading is **0.9** A
